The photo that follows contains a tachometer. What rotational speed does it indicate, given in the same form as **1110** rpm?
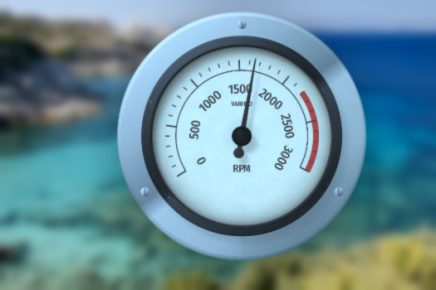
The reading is **1650** rpm
